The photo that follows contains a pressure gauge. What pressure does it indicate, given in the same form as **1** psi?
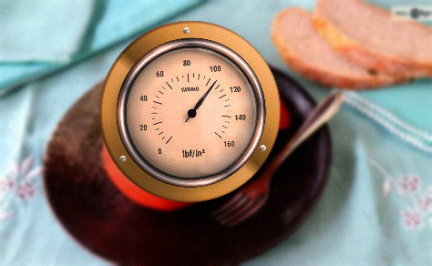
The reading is **105** psi
